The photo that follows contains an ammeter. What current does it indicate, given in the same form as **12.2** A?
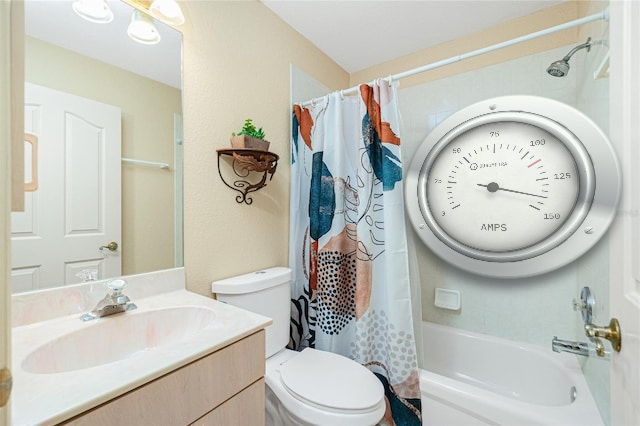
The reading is **140** A
